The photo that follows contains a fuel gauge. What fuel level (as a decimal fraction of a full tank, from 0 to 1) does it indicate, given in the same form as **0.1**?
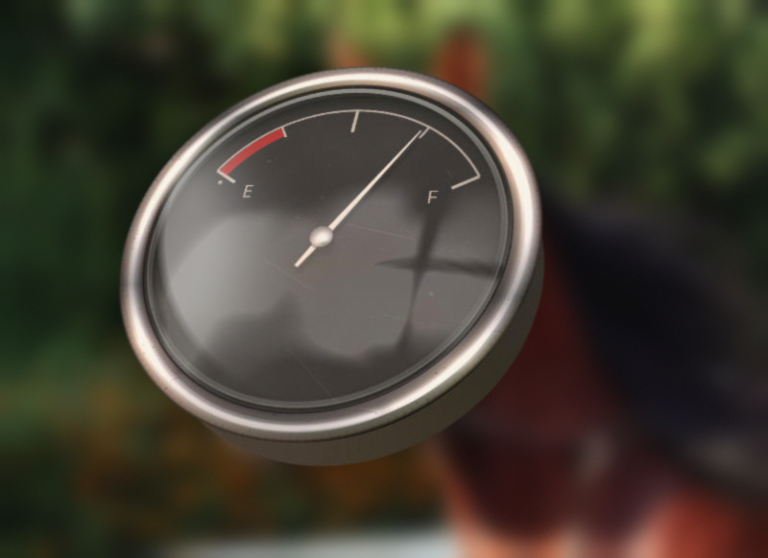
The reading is **0.75**
